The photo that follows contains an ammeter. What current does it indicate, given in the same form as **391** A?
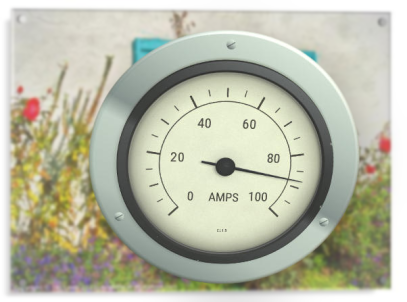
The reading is **87.5** A
